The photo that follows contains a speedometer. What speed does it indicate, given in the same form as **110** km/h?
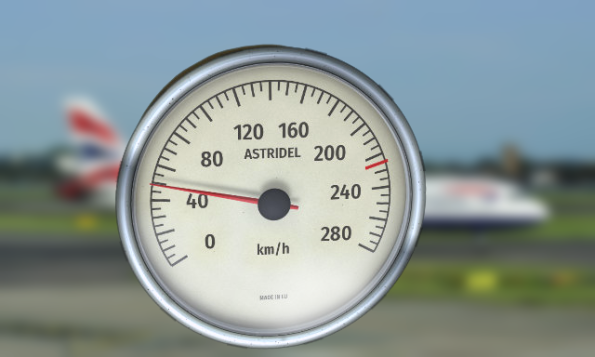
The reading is **50** km/h
